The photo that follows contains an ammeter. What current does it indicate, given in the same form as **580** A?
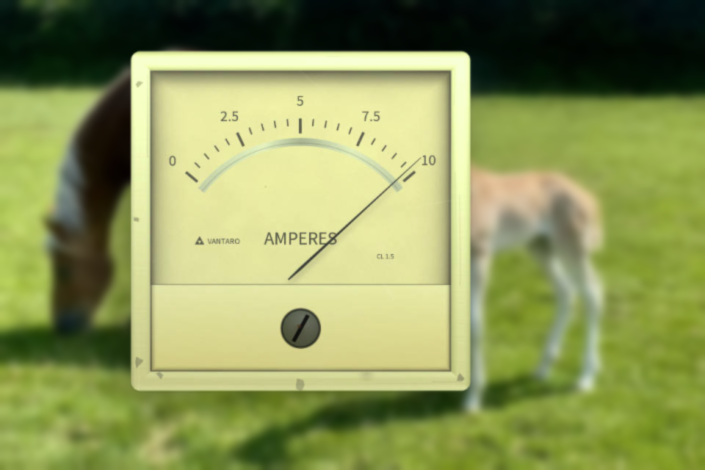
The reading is **9.75** A
